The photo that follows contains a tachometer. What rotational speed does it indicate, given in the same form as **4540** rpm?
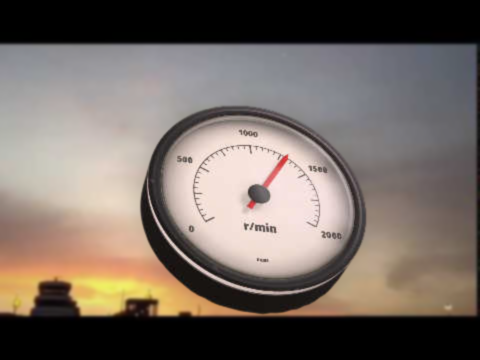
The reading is **1300** rpm
